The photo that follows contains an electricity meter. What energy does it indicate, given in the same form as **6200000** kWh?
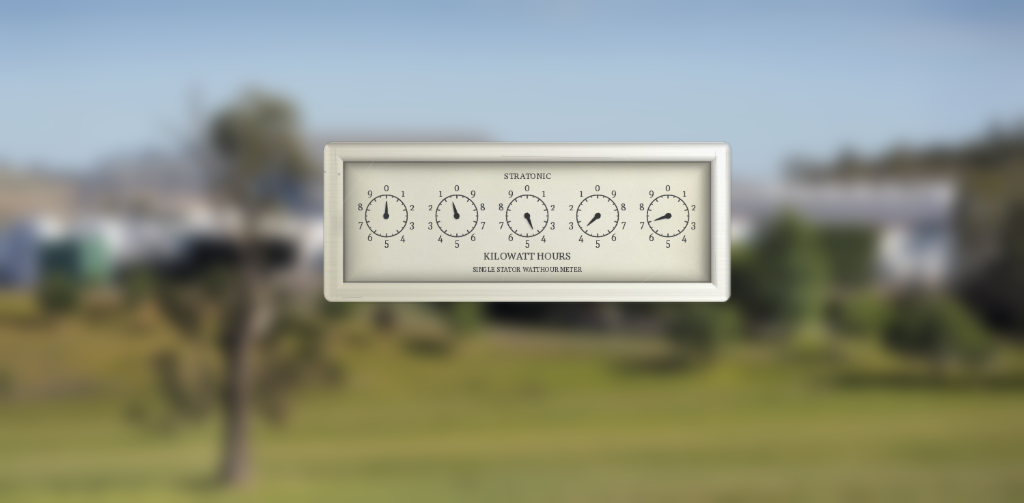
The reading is **437** kWh
